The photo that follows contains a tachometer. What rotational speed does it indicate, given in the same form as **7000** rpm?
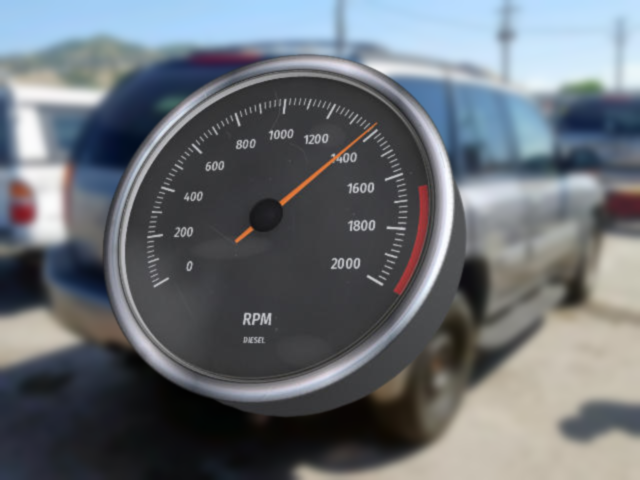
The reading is **1400** rpm
